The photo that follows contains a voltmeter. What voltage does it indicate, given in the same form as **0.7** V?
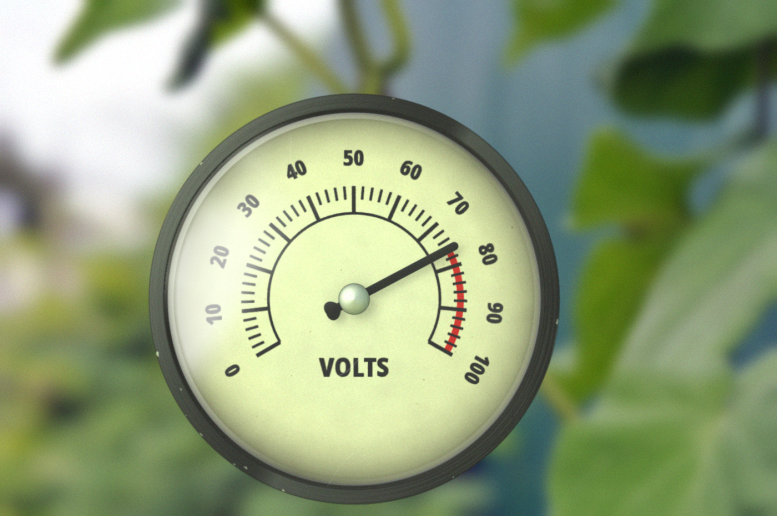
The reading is **76** V
